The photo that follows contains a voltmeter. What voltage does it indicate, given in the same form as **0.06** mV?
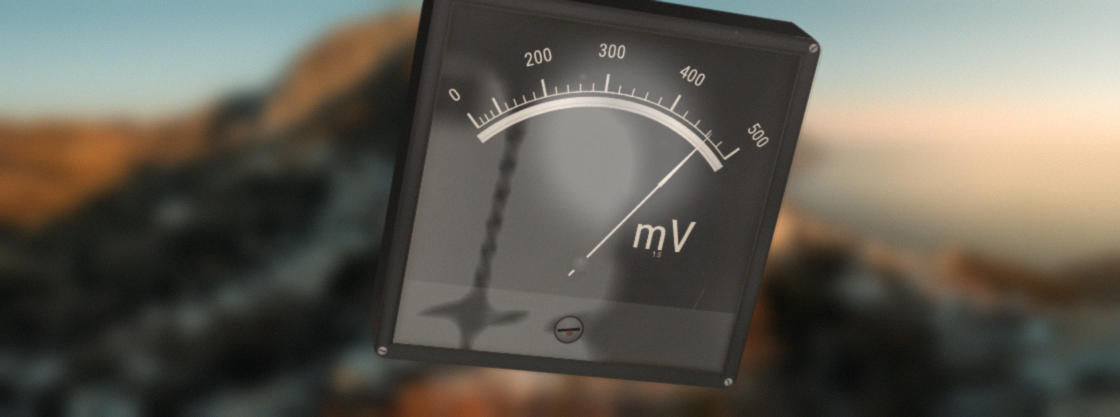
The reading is **460** mV
